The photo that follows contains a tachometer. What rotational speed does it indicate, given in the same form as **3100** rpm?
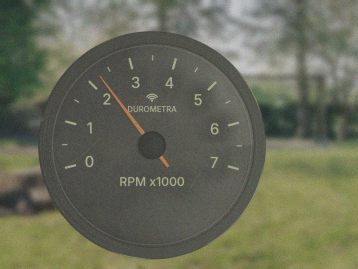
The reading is **2250** rpm
